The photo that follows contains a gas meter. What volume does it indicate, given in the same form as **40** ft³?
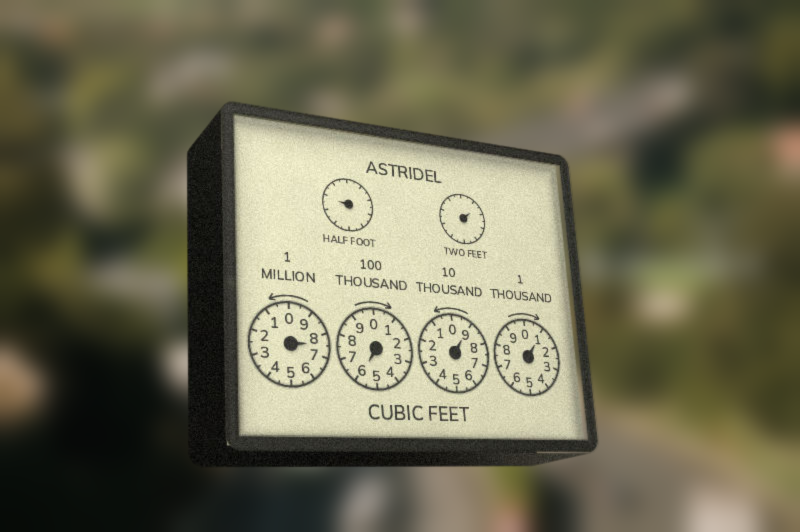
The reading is **759100** ft³
